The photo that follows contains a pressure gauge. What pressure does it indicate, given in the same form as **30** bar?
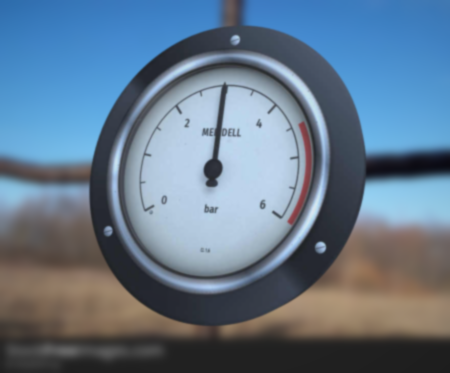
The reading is **3** bar
